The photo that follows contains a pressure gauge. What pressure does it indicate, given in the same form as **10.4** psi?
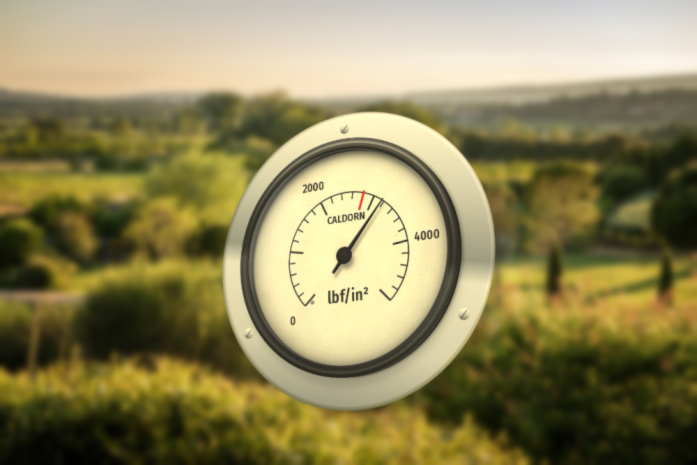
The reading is **3200** psi
